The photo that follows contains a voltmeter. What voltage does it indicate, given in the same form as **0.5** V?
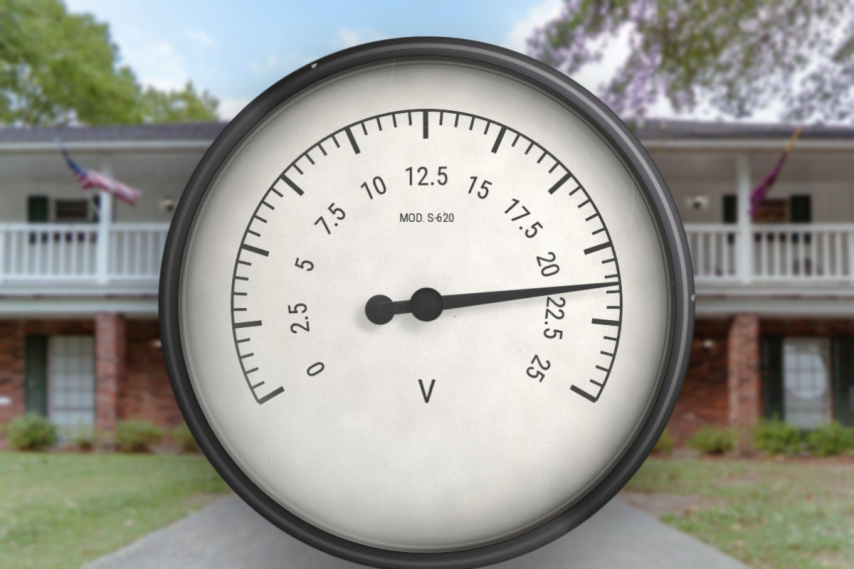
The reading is **21.25** V
